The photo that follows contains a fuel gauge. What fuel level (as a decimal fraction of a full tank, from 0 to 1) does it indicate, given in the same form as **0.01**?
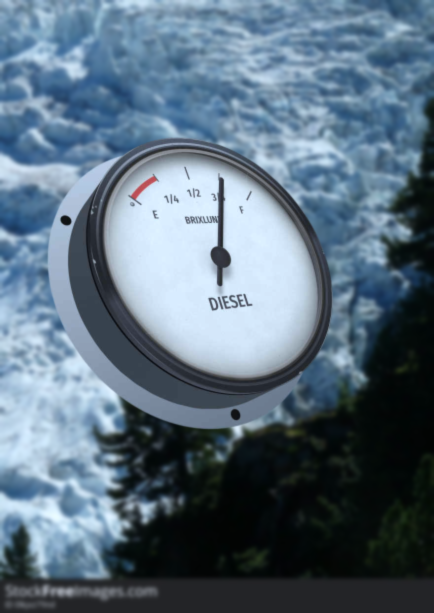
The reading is **0.75**
